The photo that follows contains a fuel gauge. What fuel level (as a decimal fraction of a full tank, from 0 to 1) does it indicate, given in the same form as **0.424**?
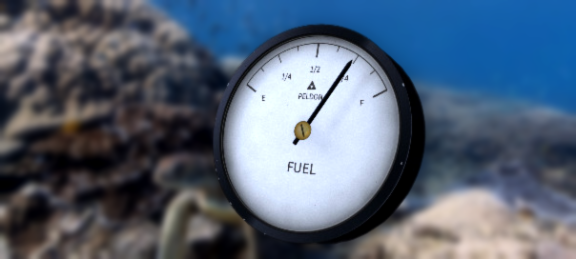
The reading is **0.75**
